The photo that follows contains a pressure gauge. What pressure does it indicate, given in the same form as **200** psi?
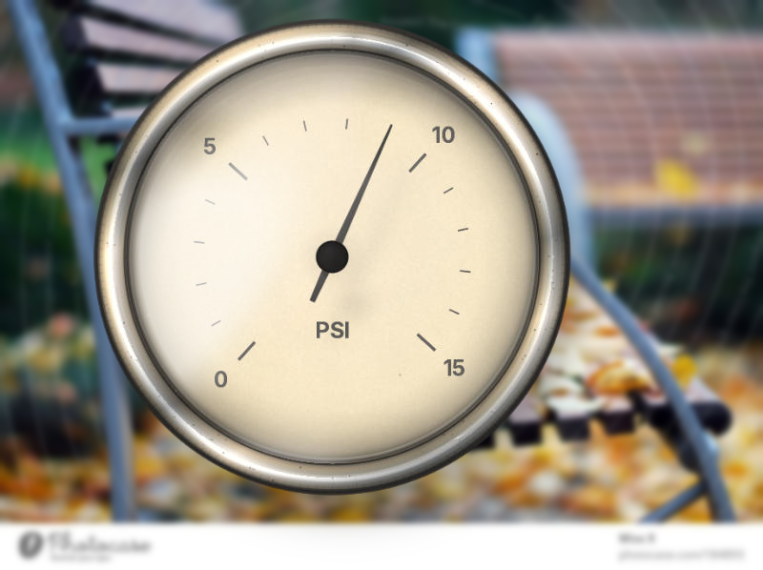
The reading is **9** psi
